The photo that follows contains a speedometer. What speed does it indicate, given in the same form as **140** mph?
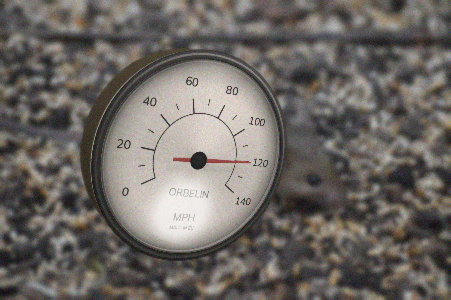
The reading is **120** mph
